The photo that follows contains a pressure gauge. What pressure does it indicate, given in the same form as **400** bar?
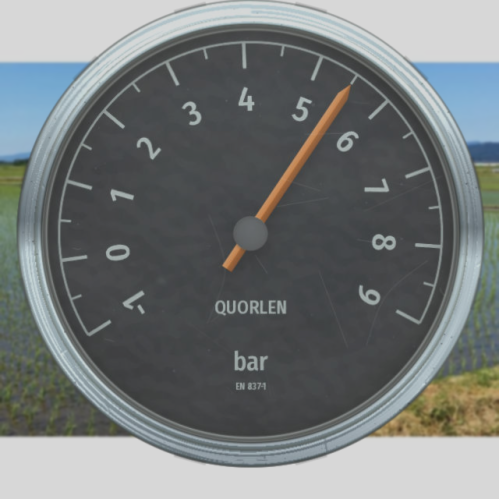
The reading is **5.5** bar
